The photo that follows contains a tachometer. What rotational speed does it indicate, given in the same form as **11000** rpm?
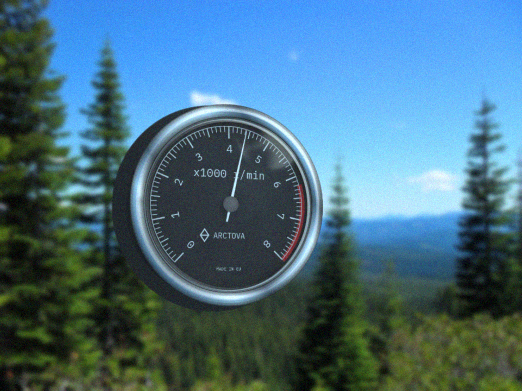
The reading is **4400** rpm
